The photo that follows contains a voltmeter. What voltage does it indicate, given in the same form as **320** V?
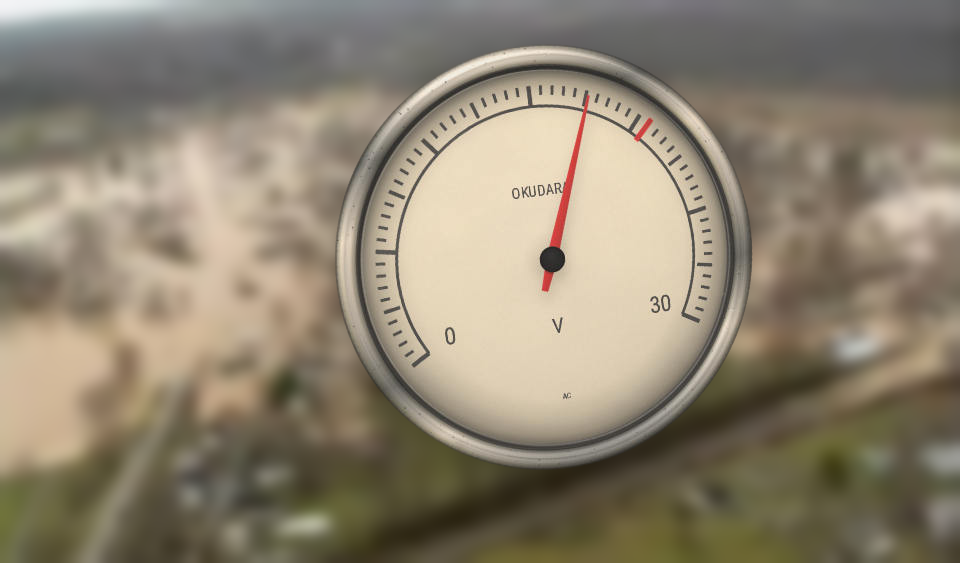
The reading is **17.5** V
